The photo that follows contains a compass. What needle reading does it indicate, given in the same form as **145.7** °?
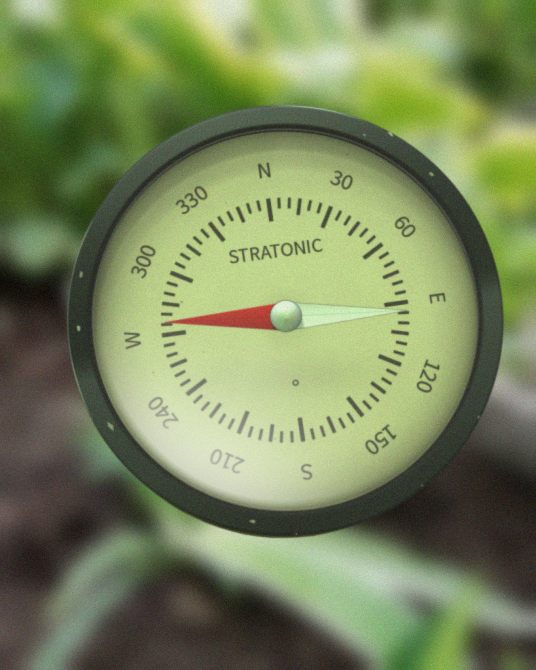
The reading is **275** °
